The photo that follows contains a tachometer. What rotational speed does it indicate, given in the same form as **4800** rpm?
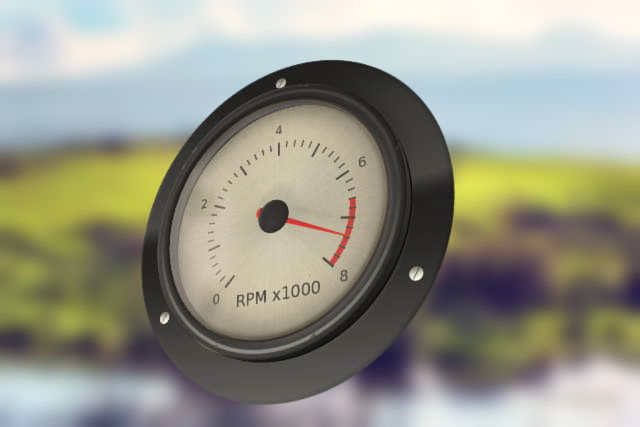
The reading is **7400** rpm
